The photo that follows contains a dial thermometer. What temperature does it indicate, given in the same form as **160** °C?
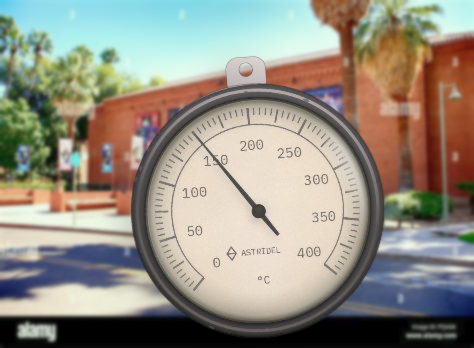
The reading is **150** °C
